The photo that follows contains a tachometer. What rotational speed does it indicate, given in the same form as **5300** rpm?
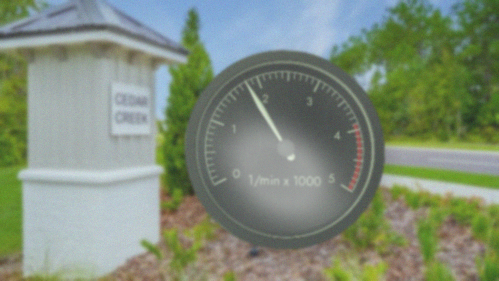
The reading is **1800** rpm
